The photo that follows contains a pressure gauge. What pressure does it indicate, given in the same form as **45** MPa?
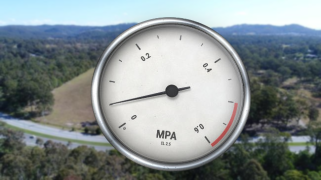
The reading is **0.05** MPa
